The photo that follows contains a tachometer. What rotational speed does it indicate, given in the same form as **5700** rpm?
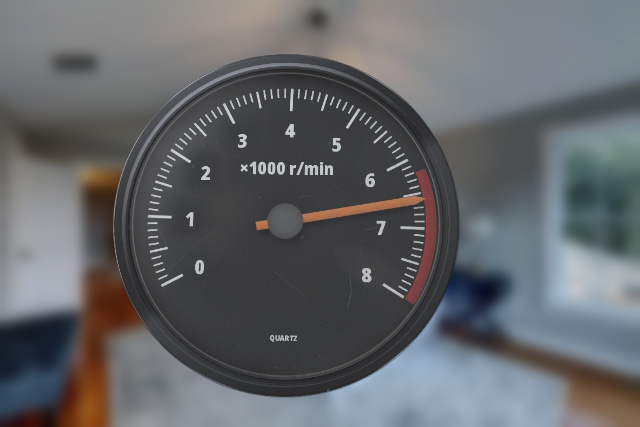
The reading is **6600** rpm
